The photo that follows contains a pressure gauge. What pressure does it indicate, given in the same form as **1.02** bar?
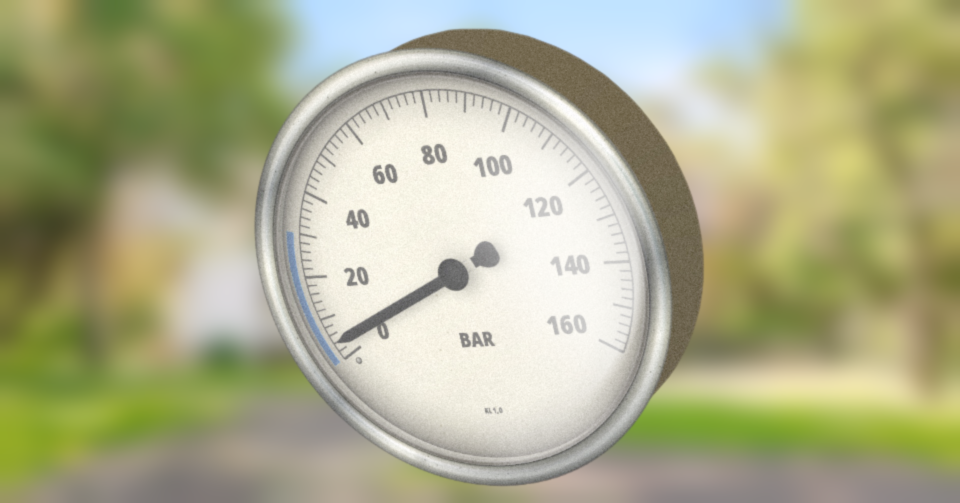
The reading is **4** bar
